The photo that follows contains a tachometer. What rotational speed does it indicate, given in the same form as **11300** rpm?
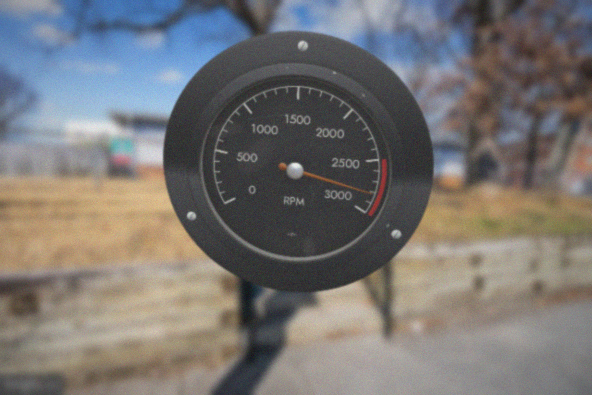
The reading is **2800** rpm
